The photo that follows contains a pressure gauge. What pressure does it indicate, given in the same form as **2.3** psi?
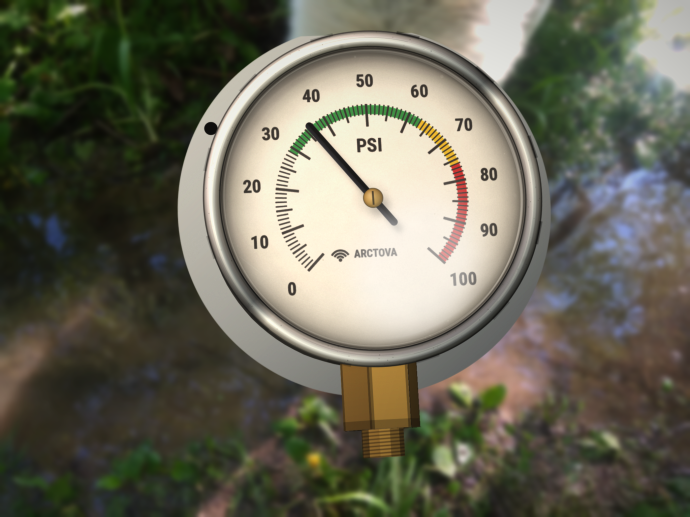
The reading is **36** psi
